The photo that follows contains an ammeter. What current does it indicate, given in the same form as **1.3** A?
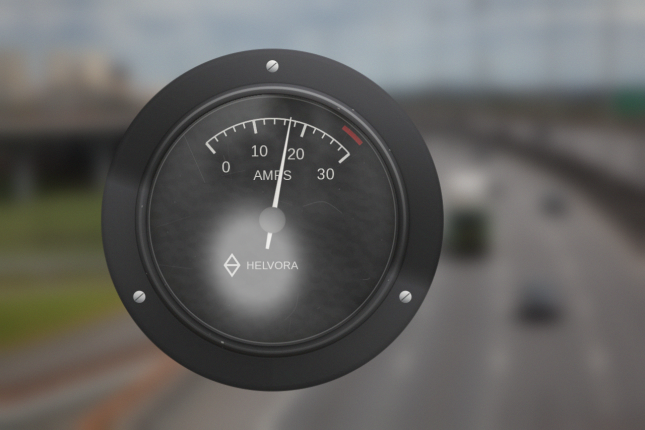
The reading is **17** A
